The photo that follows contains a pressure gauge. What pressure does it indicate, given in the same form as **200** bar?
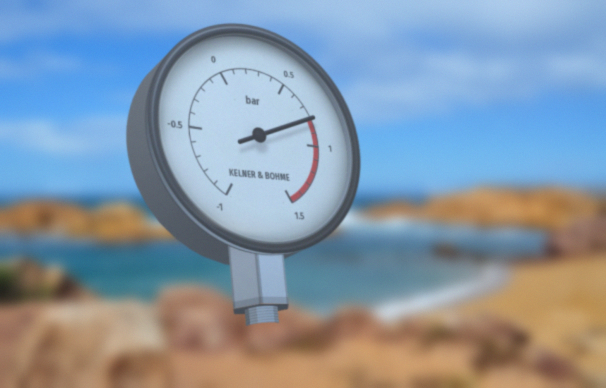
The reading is **0.8** bar
